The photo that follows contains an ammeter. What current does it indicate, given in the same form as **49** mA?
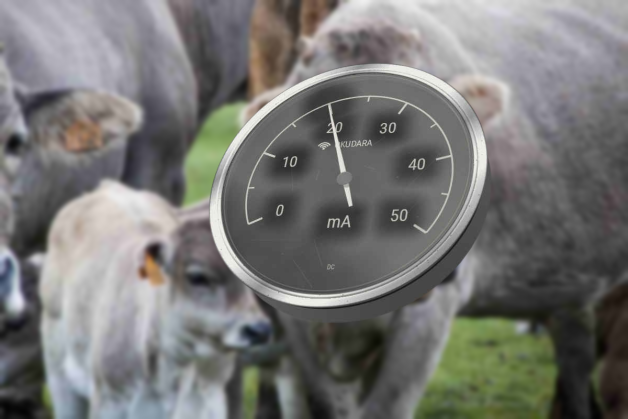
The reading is **20** mA
